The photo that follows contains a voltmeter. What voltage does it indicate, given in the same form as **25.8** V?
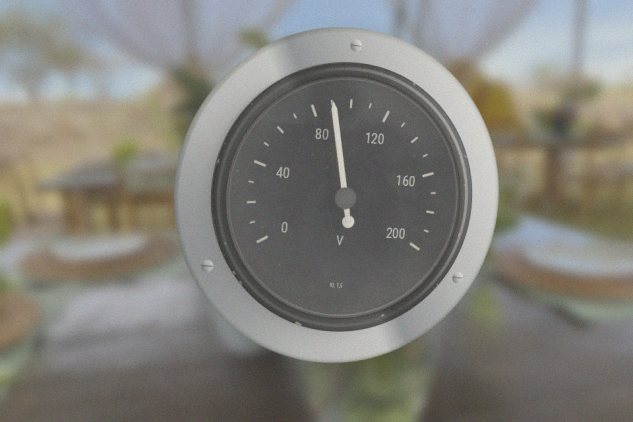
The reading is **90** V
